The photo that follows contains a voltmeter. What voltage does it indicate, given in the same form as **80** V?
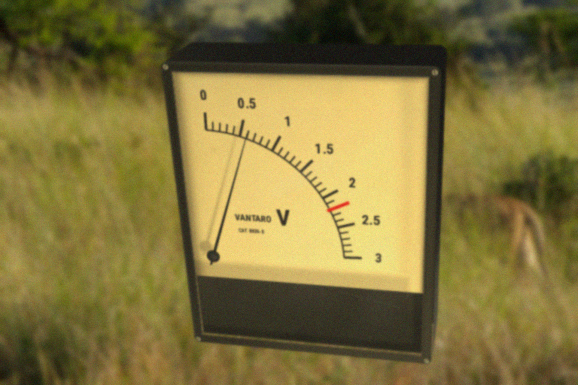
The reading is **0.6** V
